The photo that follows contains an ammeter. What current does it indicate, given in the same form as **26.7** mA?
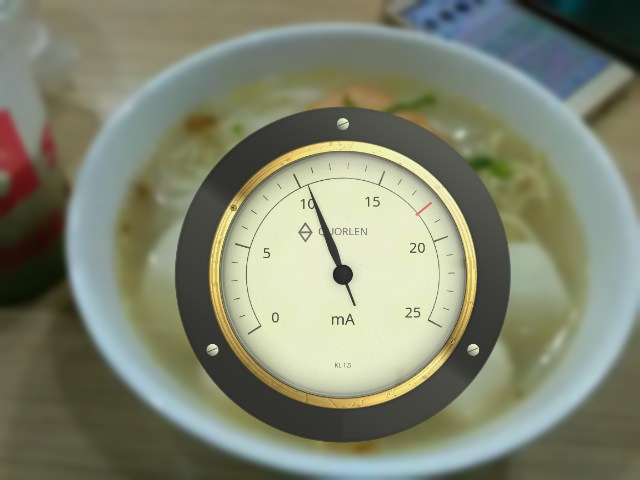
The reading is **10.5** mA
